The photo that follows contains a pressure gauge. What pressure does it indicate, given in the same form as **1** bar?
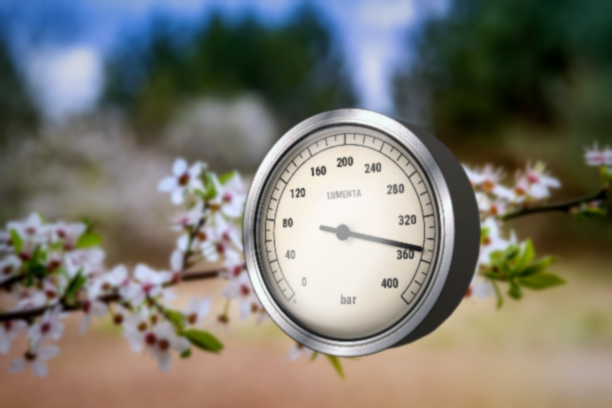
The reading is **350** bar
